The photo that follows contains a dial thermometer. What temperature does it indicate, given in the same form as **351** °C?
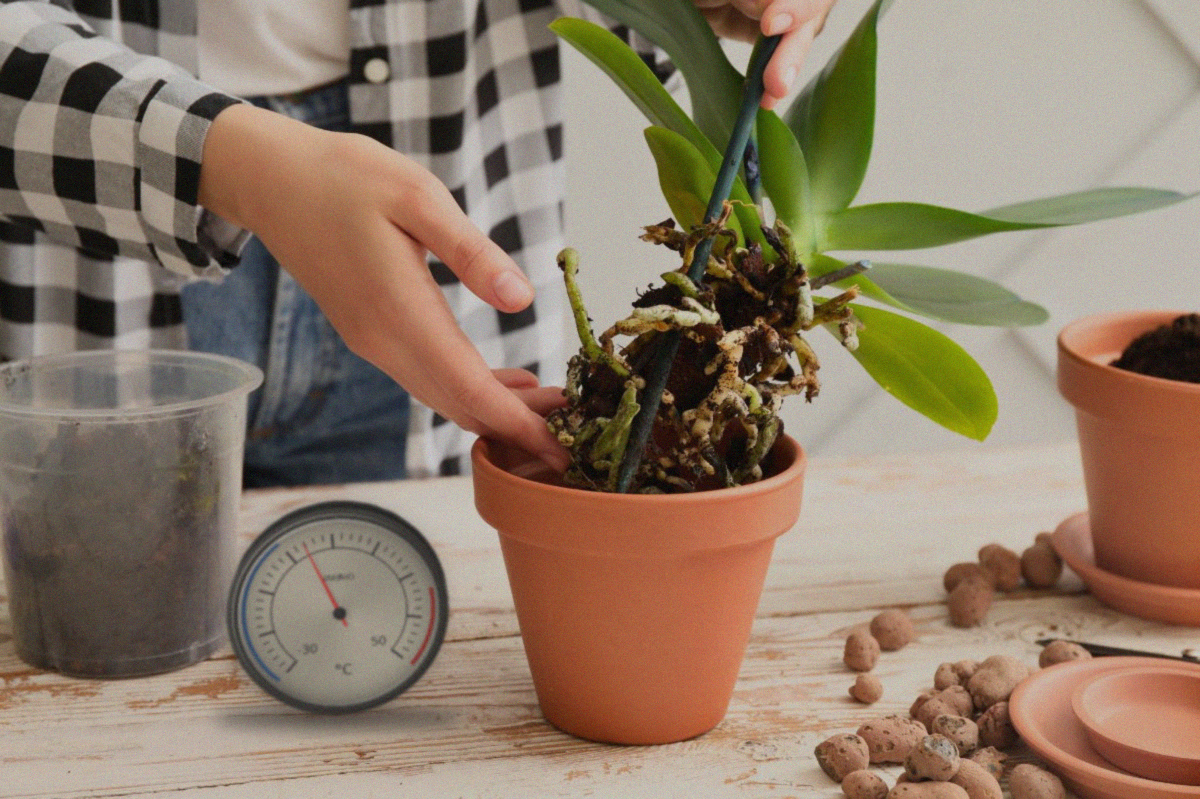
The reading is **4** °C
